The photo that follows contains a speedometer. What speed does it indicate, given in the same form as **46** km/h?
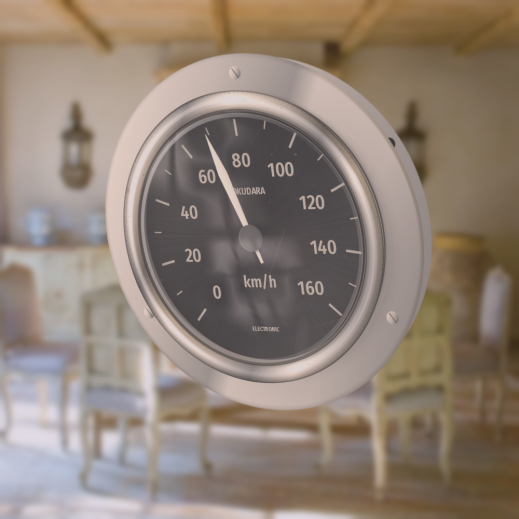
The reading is **70** km/h
